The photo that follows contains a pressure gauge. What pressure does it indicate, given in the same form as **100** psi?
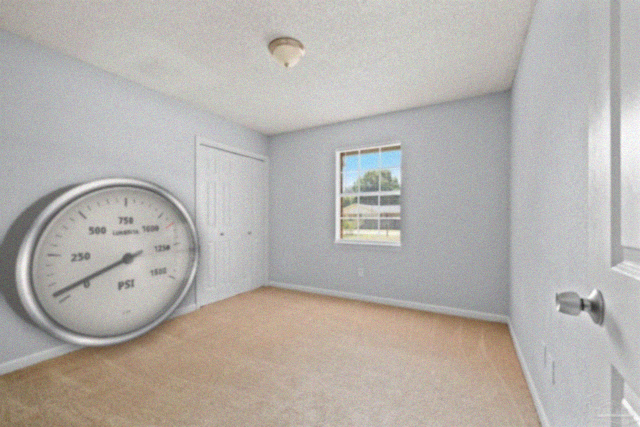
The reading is **50** psi
